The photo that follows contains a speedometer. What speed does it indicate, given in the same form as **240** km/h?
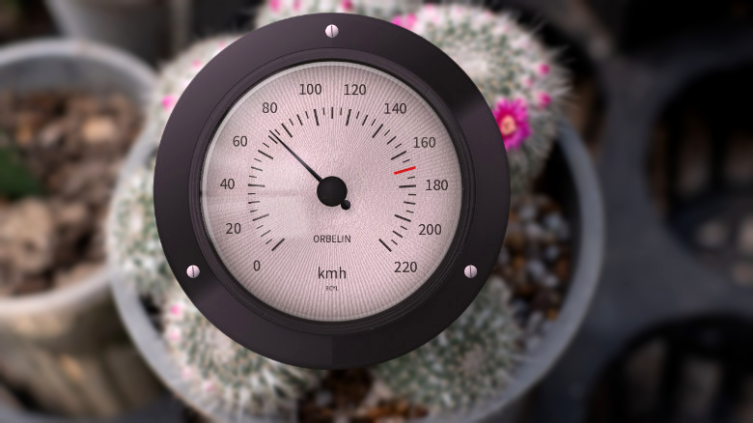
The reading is **72.5** km/h
